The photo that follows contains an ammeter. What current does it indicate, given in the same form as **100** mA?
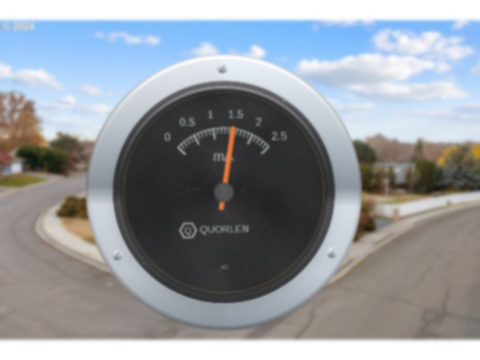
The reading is **1.5** mA
